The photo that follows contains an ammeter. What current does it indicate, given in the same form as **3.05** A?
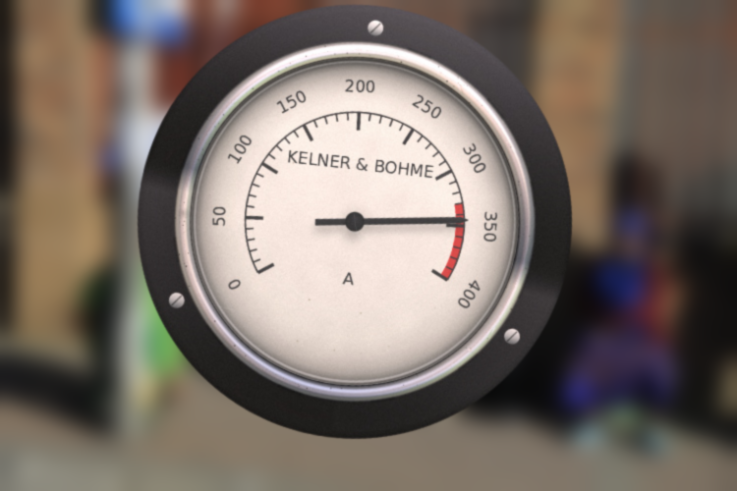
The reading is **345** A
